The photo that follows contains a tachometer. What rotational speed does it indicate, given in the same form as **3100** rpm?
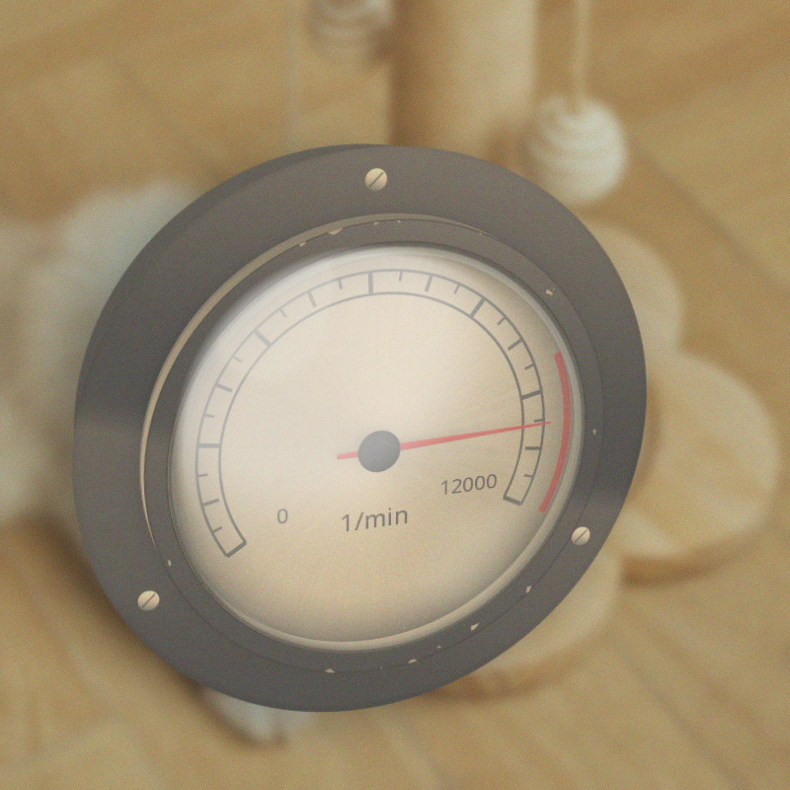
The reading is **10500** rpm
